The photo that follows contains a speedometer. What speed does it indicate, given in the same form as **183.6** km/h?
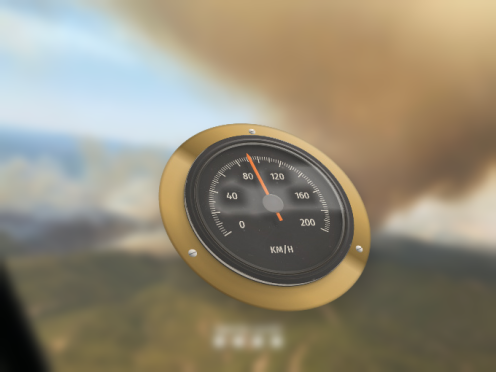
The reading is **90** km/h
